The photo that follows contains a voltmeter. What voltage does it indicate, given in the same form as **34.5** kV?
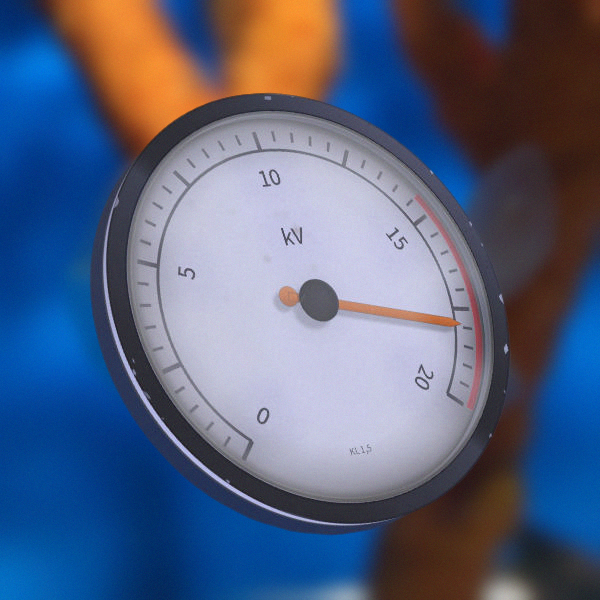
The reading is **18** kV
